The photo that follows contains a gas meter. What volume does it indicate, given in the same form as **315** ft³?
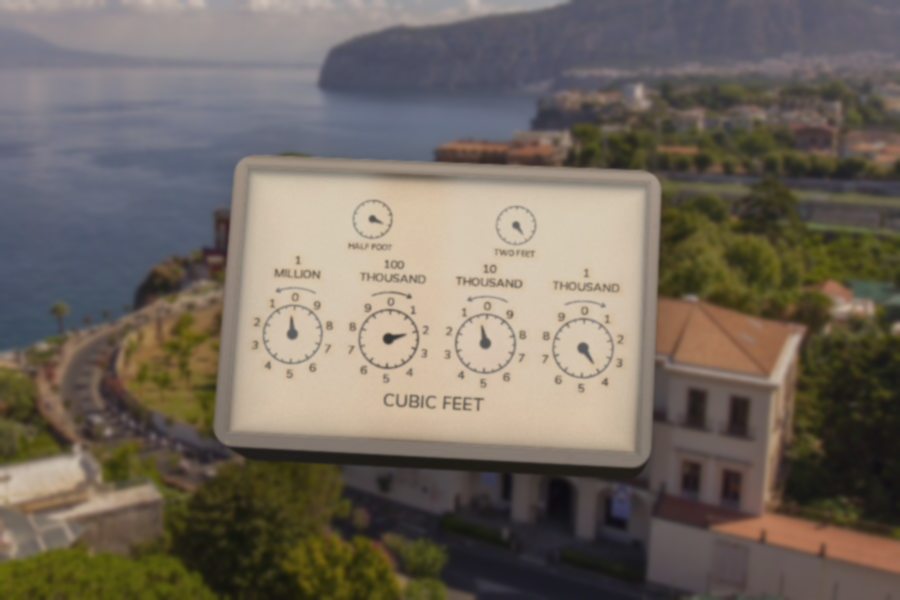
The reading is **20400** ft³
